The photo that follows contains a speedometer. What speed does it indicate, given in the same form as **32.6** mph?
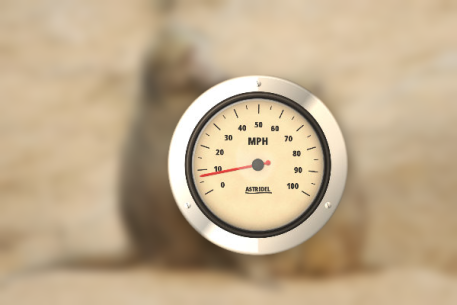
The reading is **7.5** mph
